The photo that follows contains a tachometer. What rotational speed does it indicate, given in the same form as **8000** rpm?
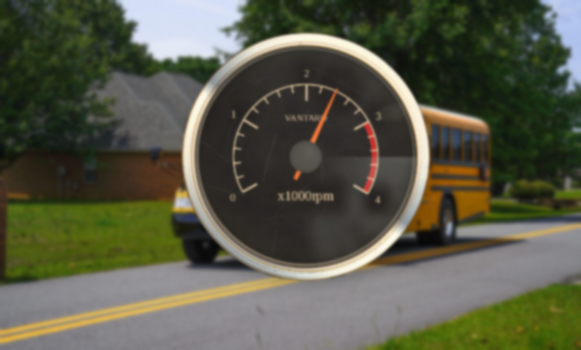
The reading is **2400** rpm
